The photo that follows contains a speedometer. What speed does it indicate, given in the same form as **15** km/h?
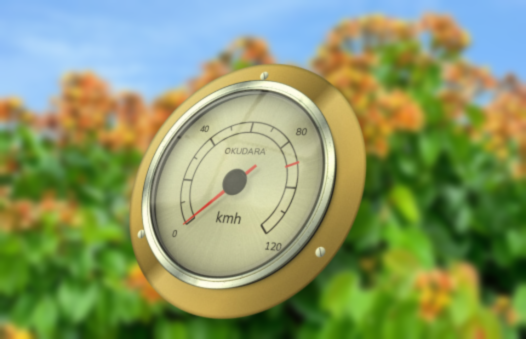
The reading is **0** km/h
